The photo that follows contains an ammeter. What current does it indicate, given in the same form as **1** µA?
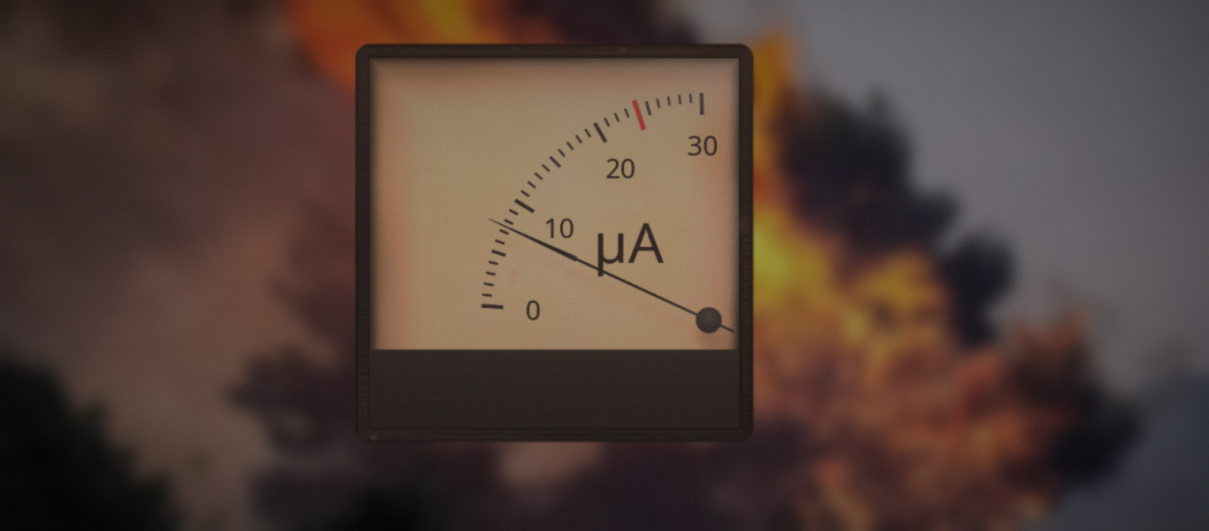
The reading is **7.5** µA
